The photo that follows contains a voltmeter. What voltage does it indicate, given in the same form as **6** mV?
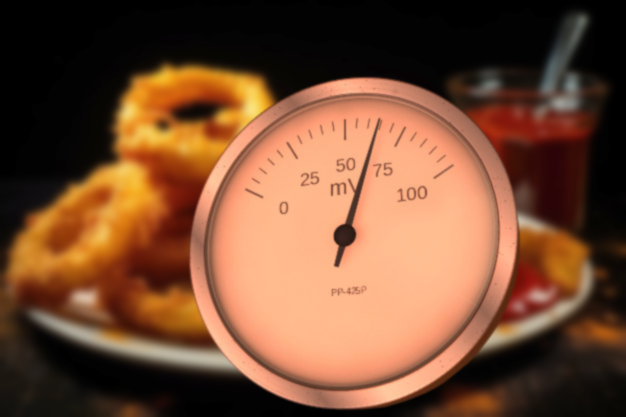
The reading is **65** mV
